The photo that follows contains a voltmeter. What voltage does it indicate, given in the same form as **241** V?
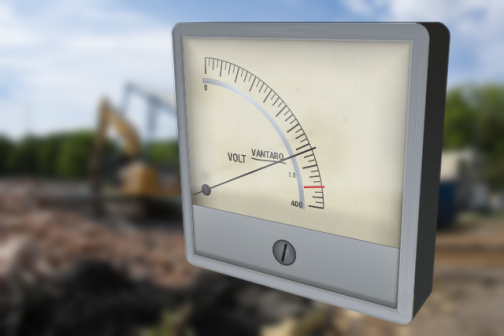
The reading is **290** V
